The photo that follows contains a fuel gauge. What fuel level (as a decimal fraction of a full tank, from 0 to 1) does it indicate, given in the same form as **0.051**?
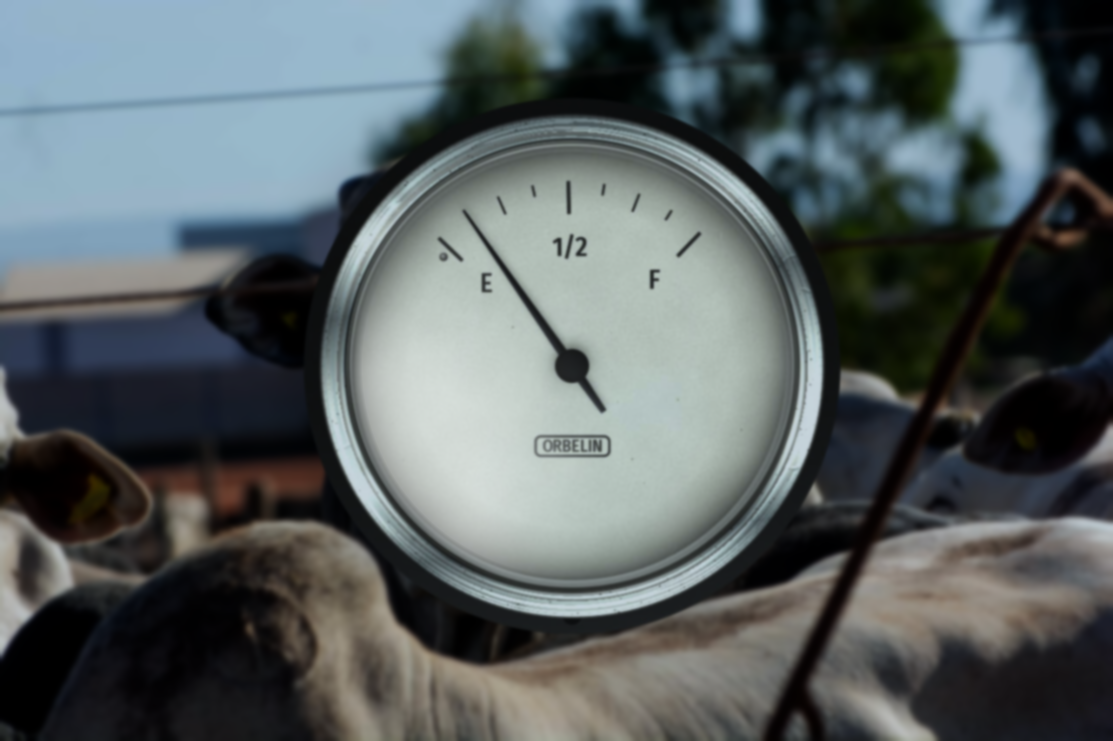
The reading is **0.125**
